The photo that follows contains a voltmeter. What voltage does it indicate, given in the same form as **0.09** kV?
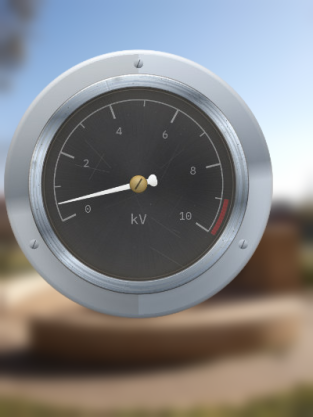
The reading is **0.5** kV
